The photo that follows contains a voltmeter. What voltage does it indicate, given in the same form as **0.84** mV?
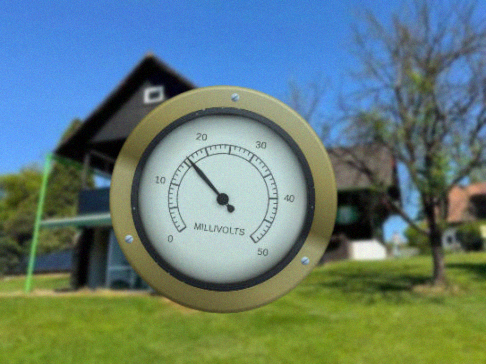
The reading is **16** mV
